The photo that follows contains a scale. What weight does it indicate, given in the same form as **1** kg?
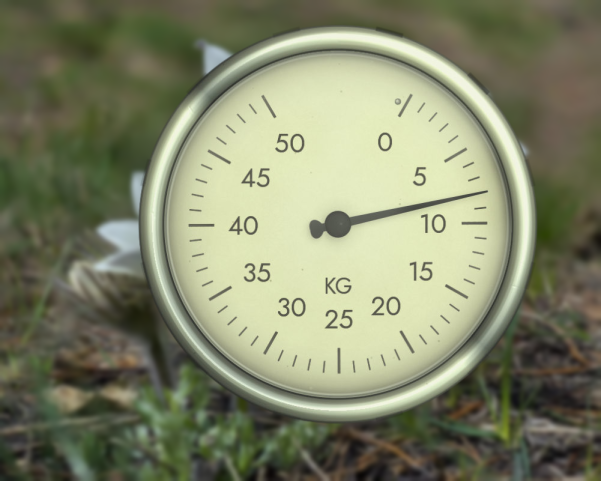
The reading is **8** kg
